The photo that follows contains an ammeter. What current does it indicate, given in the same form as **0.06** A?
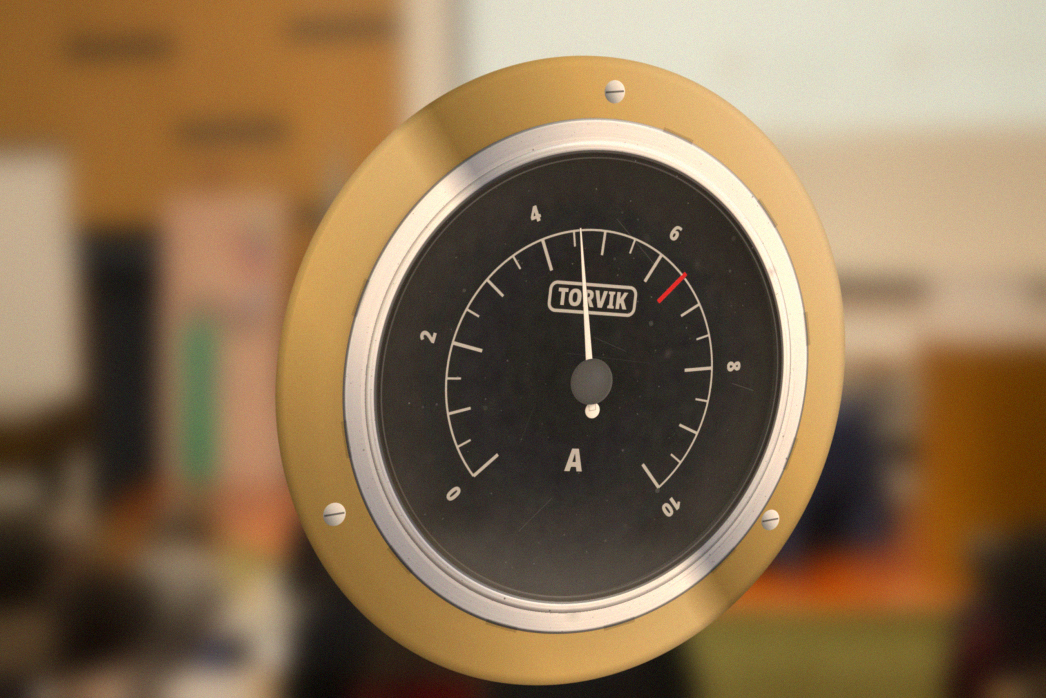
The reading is **4.5** A
